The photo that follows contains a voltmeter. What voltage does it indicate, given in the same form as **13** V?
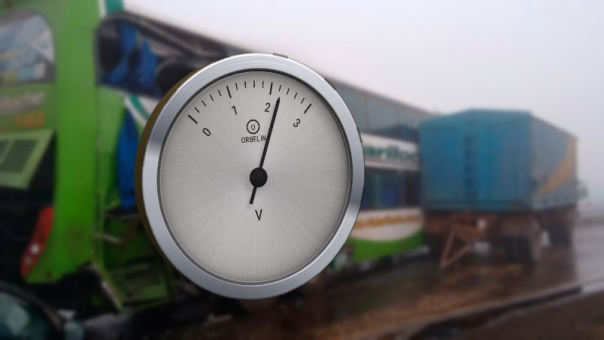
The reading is **2.2** V
